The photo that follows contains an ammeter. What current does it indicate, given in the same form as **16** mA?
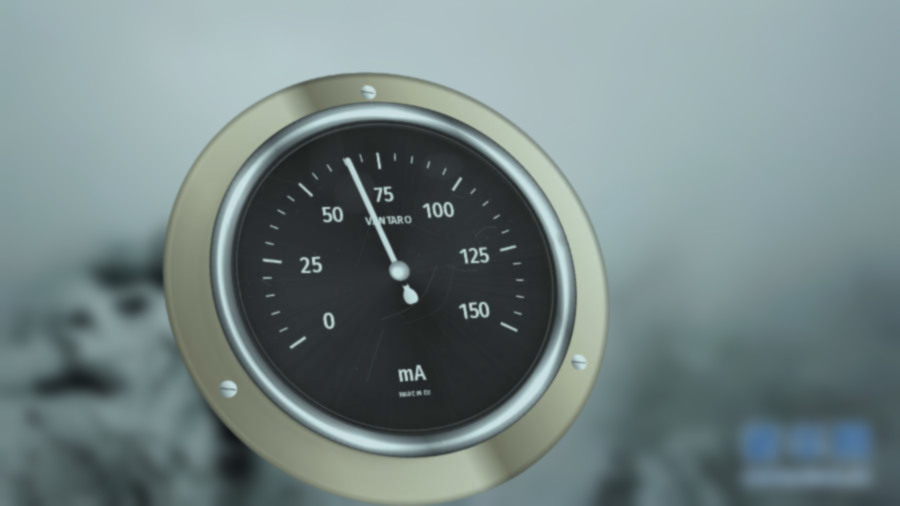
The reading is **65** mA
